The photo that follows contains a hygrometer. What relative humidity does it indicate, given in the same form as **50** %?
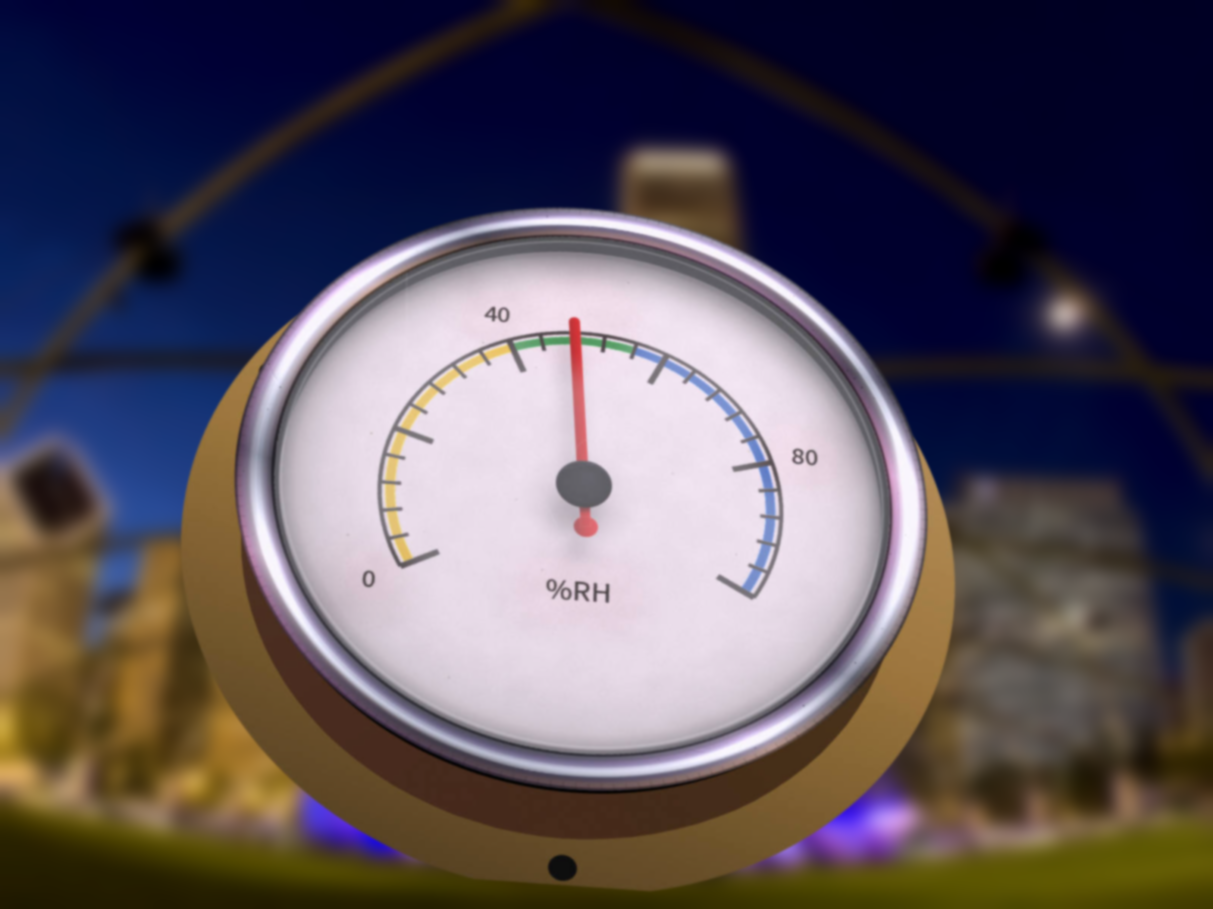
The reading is **48** %
